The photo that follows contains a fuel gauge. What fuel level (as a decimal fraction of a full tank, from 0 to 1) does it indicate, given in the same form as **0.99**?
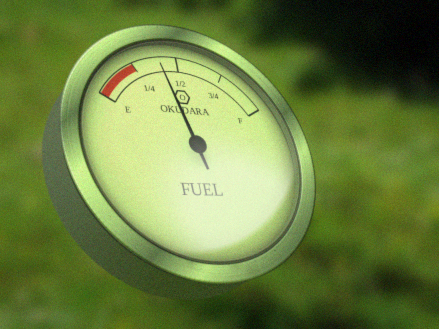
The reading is **0.375**
